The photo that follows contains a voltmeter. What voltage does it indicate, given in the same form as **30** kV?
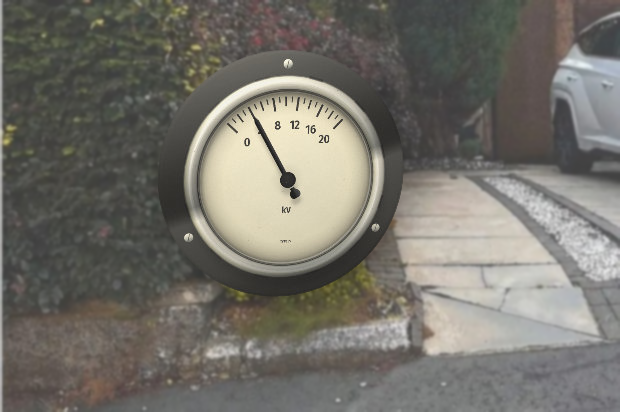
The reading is **4** kV
